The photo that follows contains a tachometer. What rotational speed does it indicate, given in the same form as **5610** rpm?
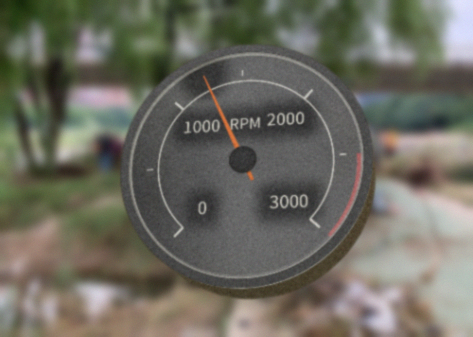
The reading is **1250** rpm
